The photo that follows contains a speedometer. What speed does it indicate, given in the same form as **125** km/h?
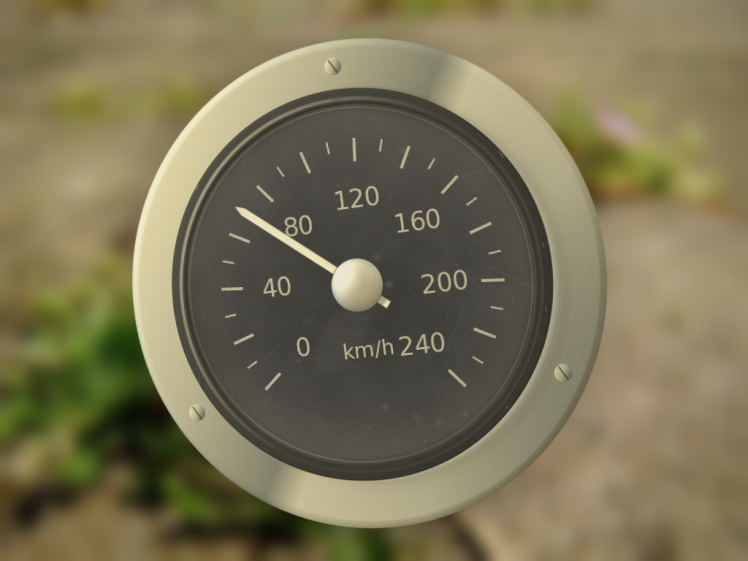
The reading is **70** km/h
